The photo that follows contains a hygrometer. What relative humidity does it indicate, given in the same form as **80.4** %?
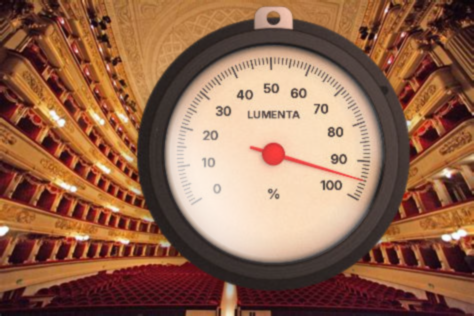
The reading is **95** %
